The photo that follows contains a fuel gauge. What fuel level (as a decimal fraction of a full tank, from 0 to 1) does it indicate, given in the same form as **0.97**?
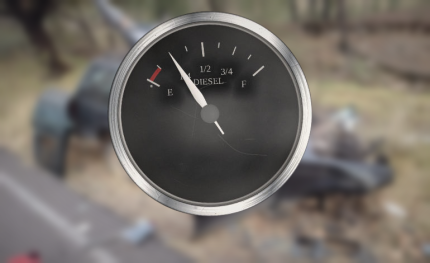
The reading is **0.25**
